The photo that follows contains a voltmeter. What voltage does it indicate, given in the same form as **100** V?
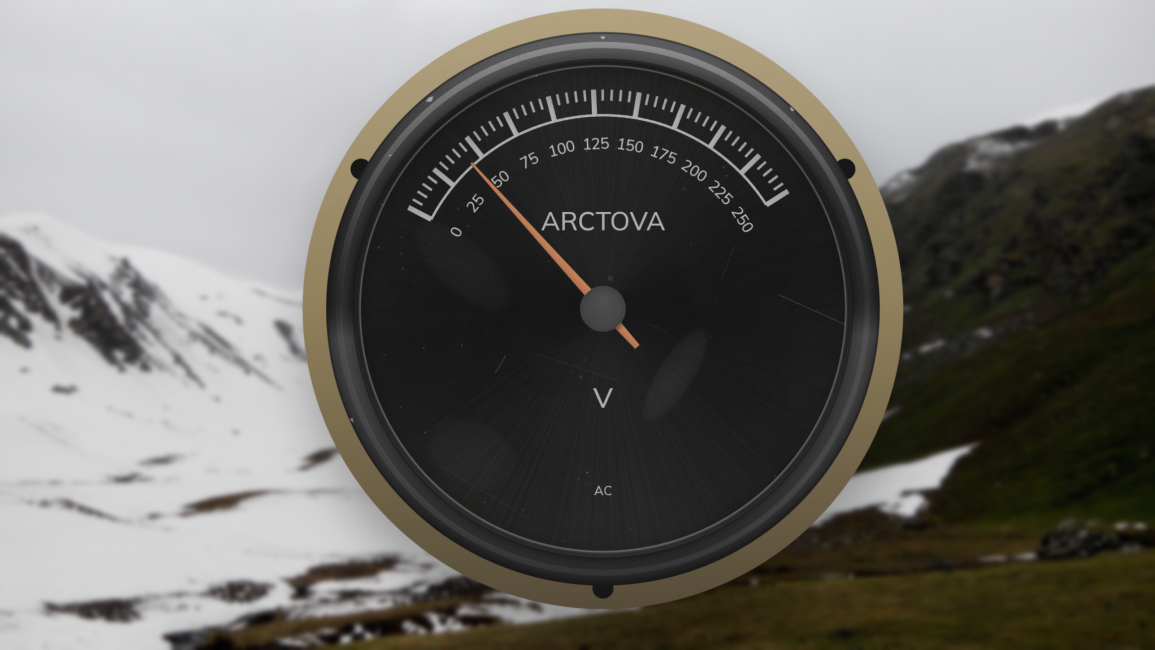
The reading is **42.5** V
